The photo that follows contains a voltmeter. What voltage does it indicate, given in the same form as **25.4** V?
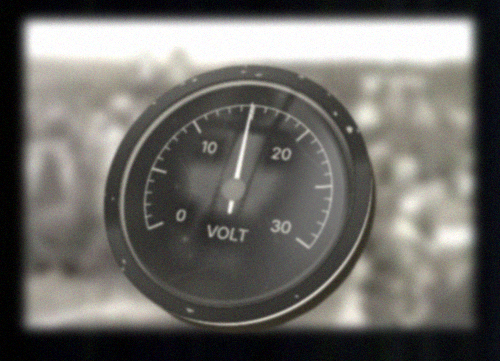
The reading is **15** V
